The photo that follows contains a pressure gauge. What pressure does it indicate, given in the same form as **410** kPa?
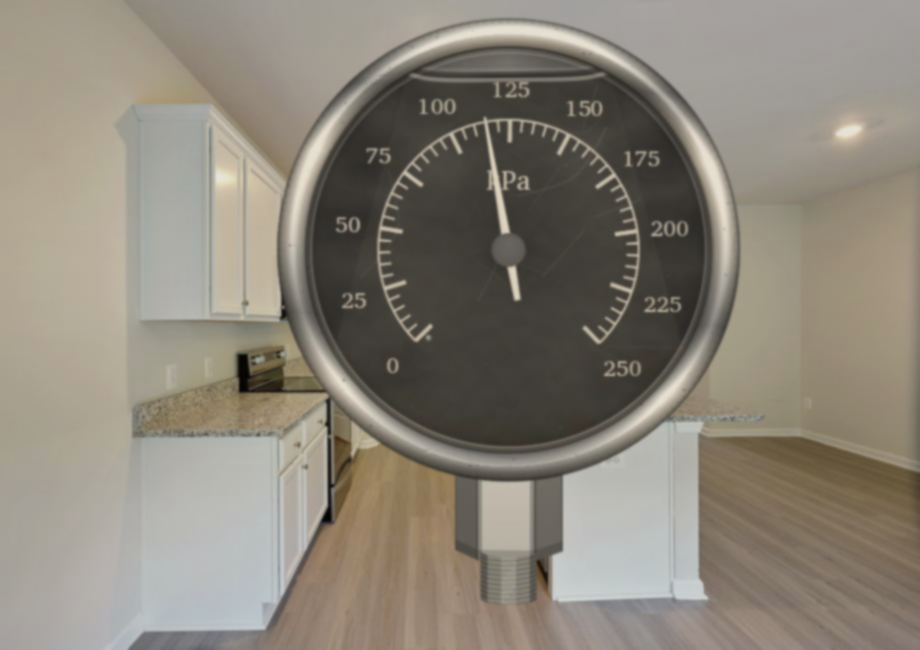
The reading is **115** kPa
